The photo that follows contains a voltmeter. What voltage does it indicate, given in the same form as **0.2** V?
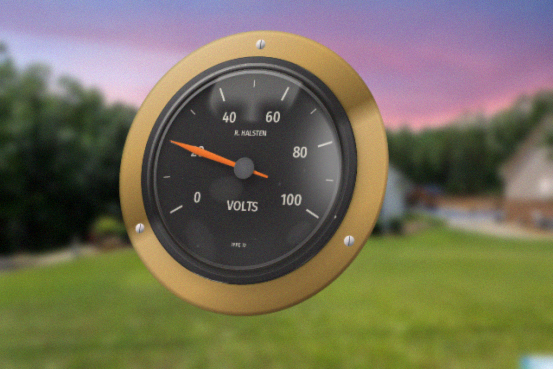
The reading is **20** V
